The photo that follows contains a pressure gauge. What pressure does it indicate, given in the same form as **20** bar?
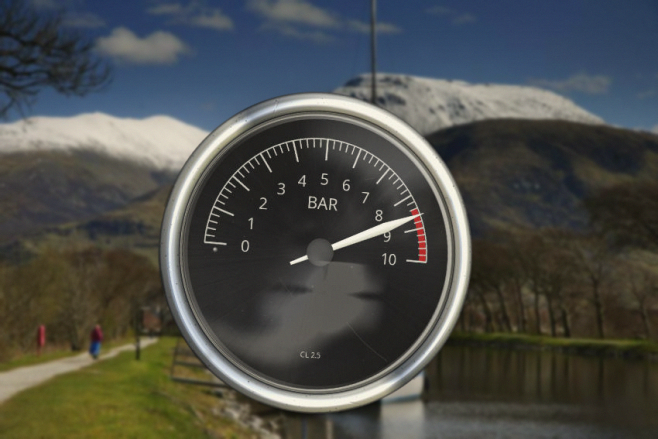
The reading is **8.6** bar
